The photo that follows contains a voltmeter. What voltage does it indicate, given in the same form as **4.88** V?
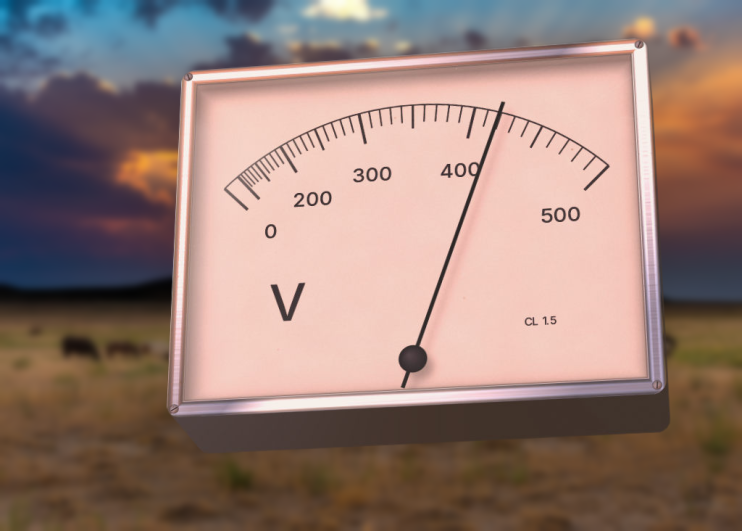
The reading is **420** V
